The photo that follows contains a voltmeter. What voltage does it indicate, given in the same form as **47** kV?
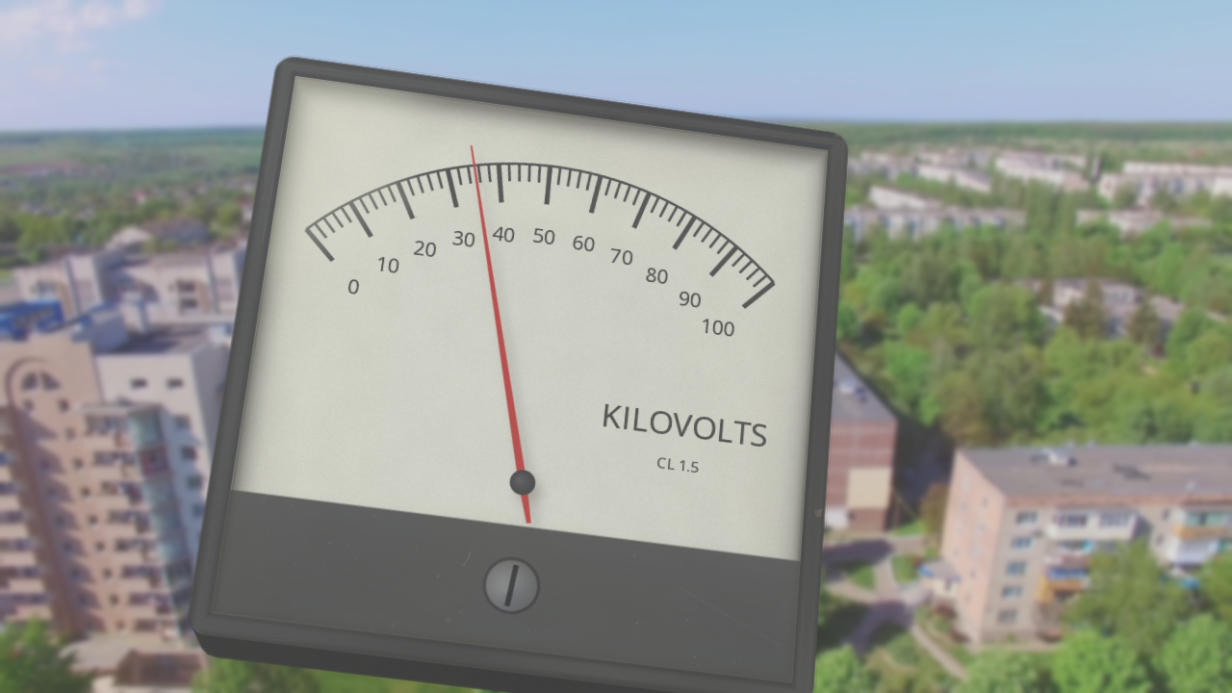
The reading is **35** kV
